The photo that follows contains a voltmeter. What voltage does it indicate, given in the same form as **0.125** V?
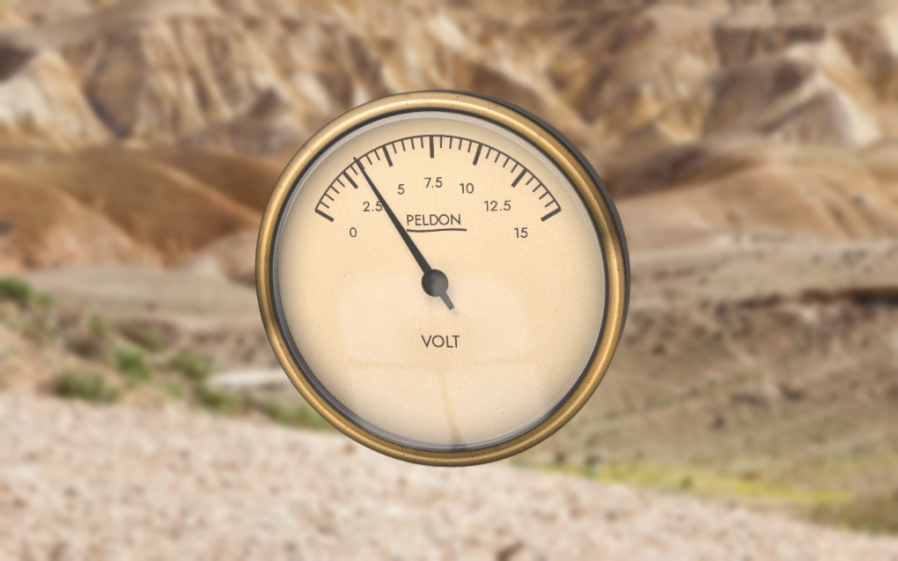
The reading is **3.5** V
